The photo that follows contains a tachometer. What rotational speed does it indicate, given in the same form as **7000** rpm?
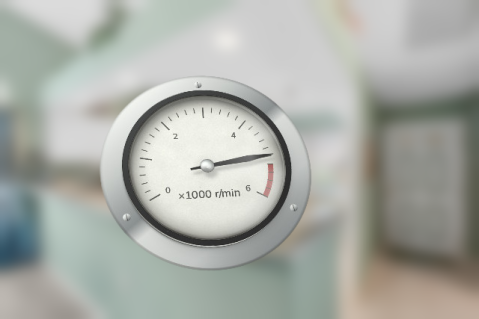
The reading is **5000** rpm
